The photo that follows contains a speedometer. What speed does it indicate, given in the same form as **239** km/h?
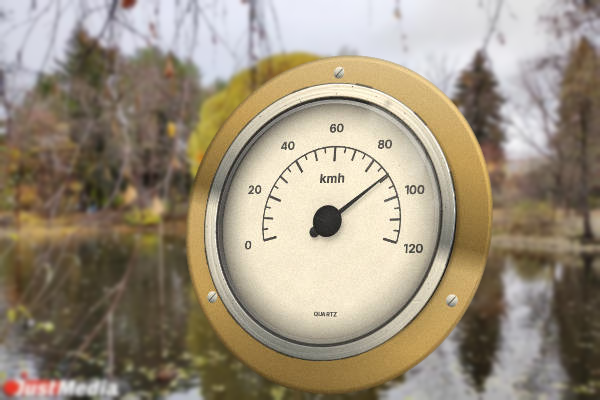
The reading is **90** km/h
